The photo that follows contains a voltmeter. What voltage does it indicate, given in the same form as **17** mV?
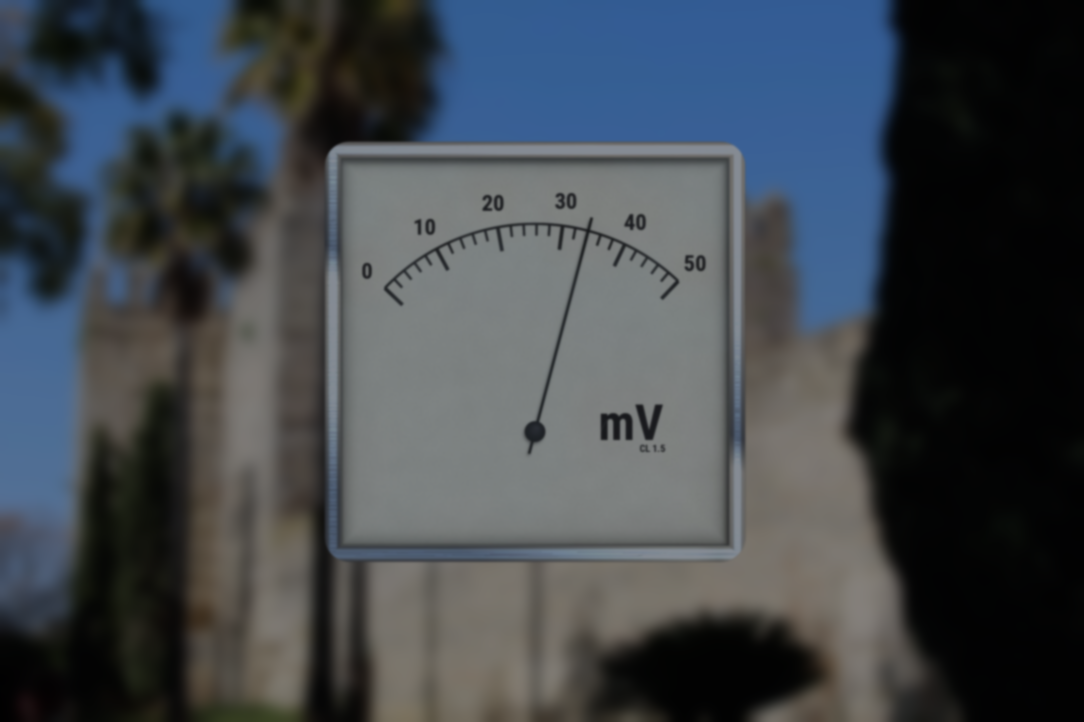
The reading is **34** mV
